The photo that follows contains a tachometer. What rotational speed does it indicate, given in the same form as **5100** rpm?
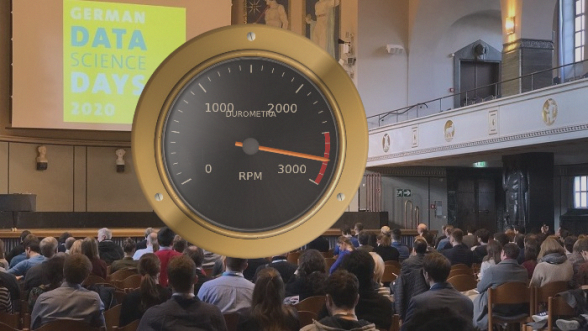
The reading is **2750** rpm
